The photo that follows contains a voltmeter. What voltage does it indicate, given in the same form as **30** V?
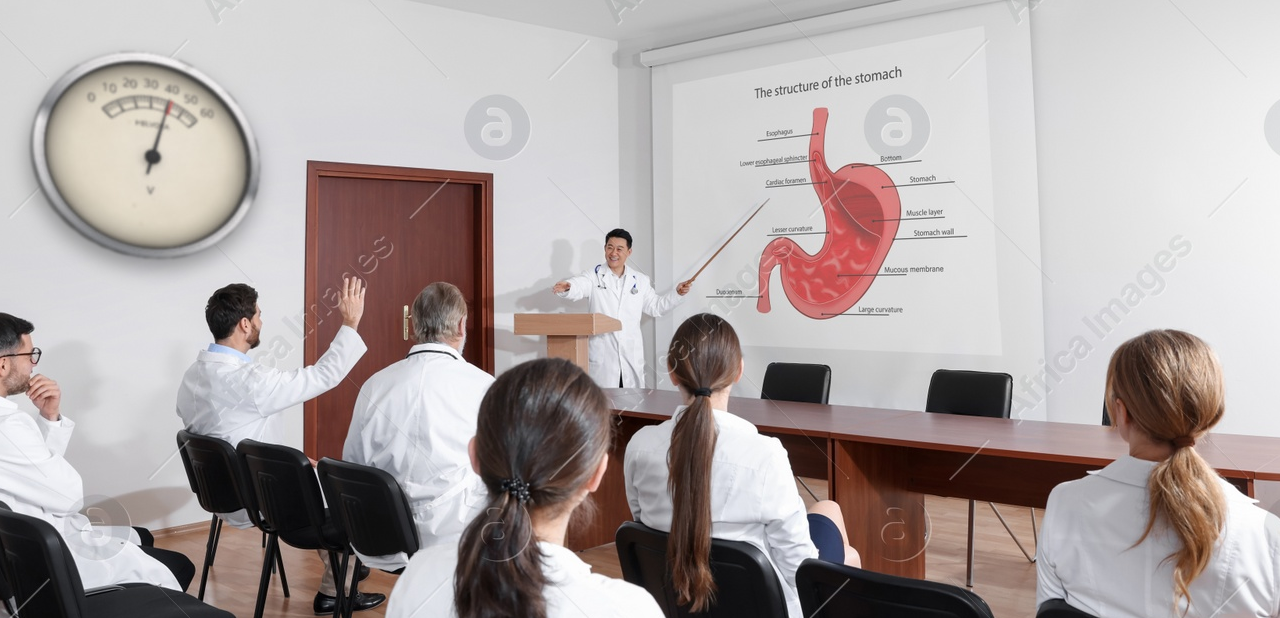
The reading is **40** V
